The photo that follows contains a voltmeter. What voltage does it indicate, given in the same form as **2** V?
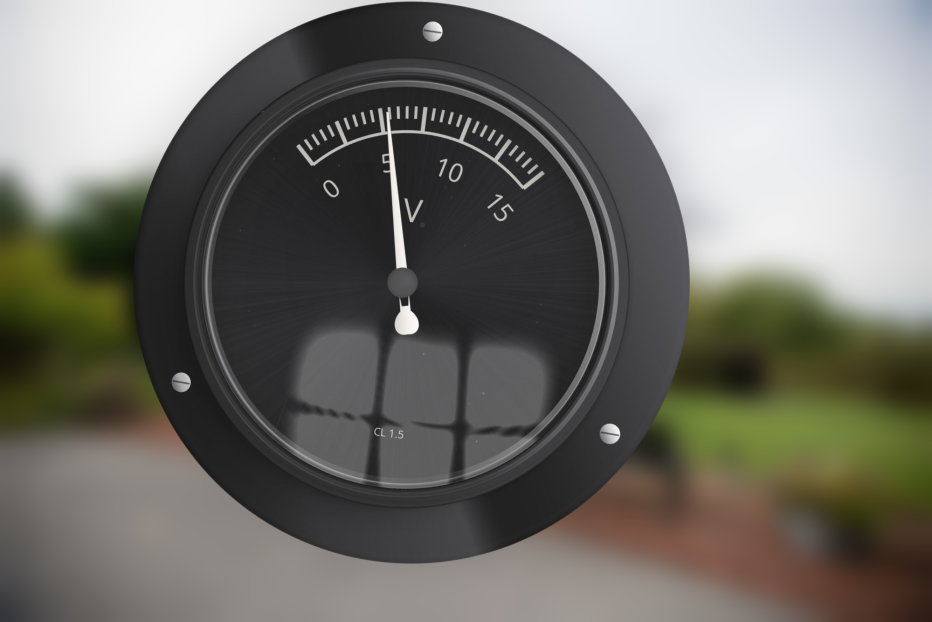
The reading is **5.5** V
